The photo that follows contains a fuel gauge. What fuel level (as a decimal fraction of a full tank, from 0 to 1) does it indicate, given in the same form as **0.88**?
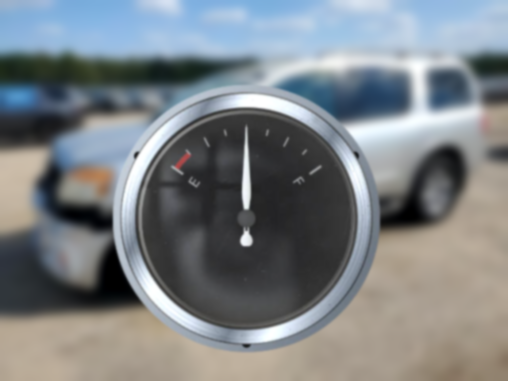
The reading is **0.5**
